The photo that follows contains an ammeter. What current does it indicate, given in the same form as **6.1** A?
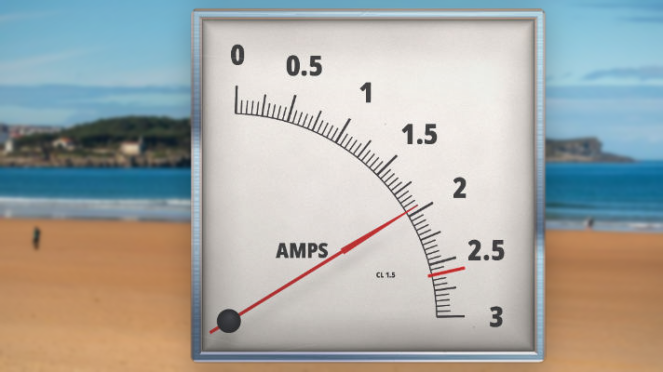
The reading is **1.95** A
